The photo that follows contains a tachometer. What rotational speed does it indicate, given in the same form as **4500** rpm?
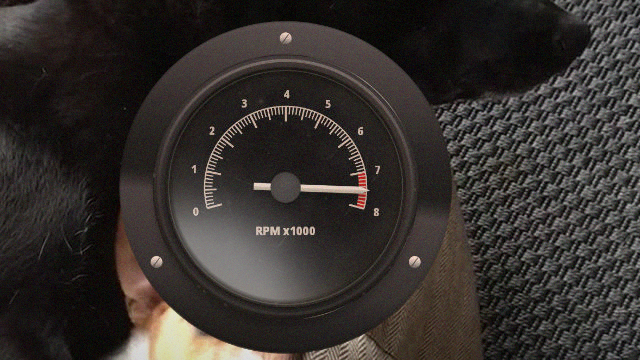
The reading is **7500** rpm
